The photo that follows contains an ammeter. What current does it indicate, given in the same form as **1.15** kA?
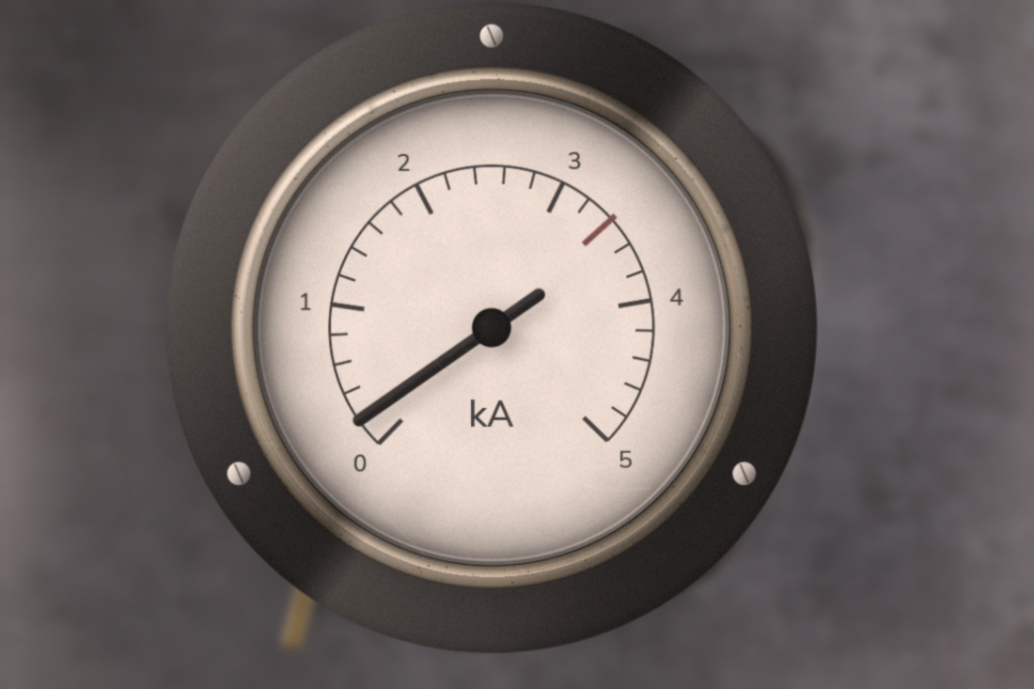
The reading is **0.2** kA
